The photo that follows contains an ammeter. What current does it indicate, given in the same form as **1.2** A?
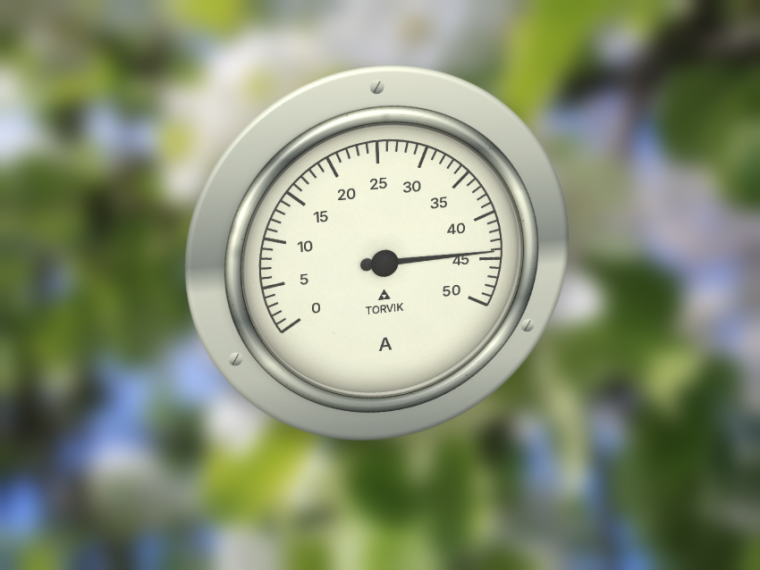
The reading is **44** A
